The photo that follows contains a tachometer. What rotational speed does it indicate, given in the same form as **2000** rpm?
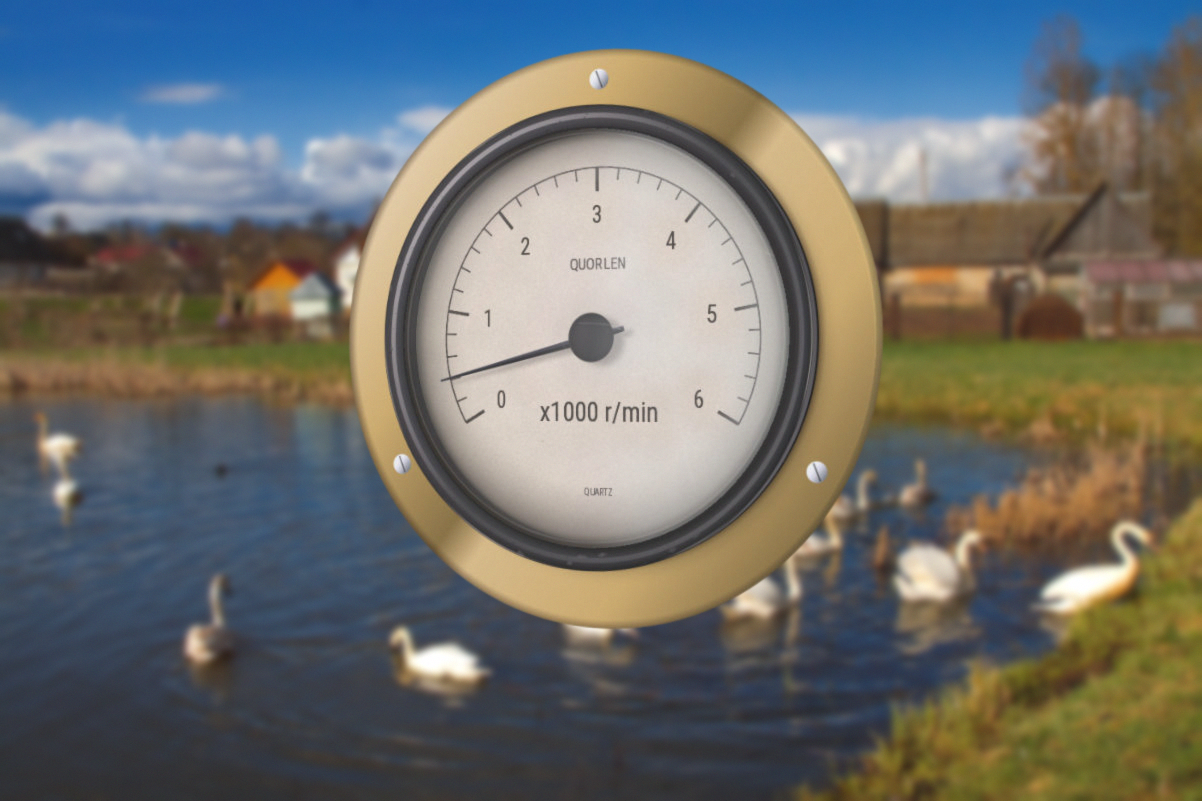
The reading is **400** rpm
